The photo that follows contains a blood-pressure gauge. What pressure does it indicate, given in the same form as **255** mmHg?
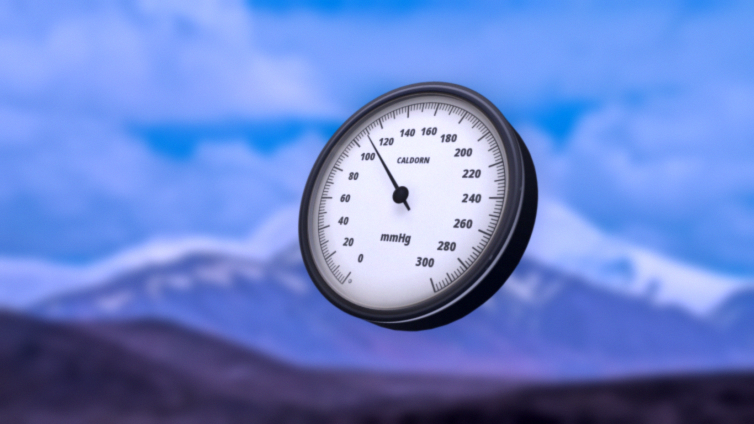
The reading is **110** mmHg
